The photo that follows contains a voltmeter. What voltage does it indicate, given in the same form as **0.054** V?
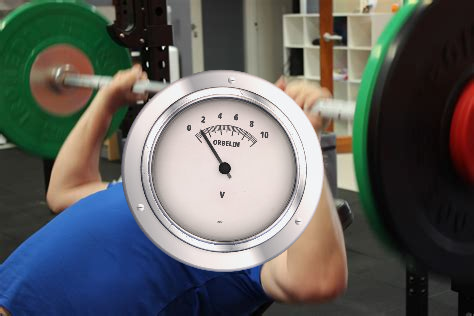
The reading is **1** V
